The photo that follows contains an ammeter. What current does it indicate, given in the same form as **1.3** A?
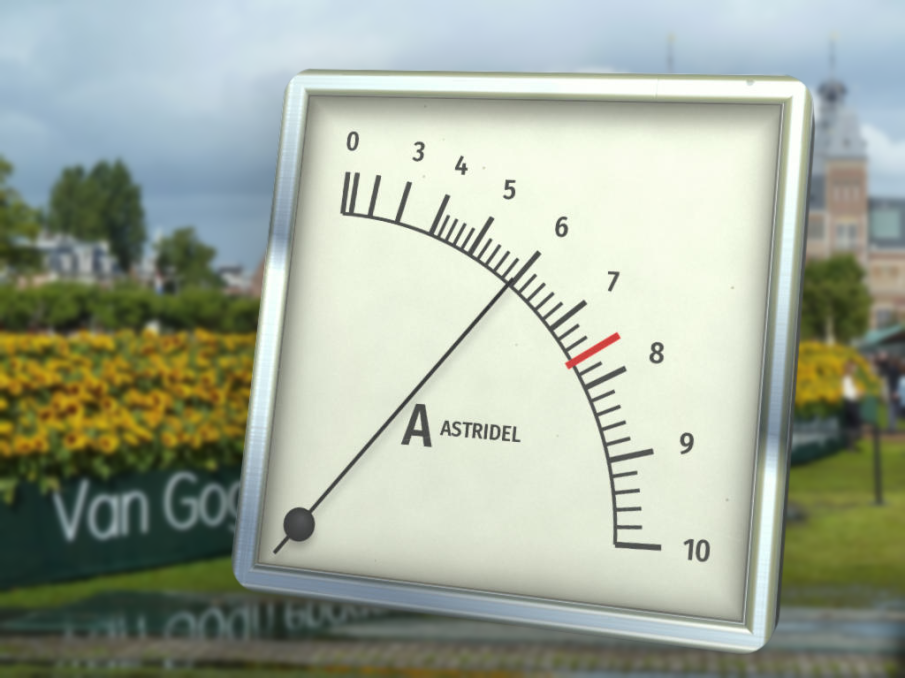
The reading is **6** A
